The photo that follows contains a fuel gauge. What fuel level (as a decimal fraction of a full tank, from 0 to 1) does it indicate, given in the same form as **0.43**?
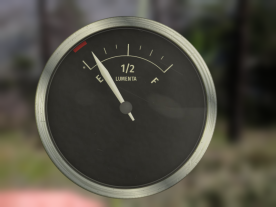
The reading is **0.125**
